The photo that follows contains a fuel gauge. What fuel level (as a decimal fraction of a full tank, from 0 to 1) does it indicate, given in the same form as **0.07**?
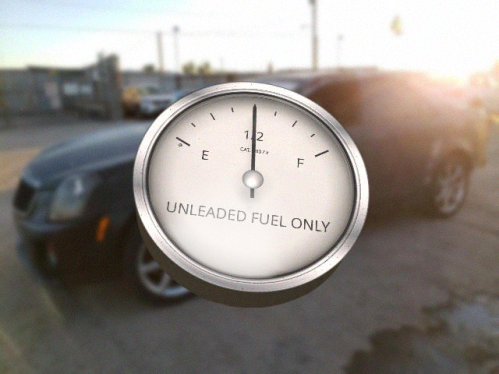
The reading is **0.5**
